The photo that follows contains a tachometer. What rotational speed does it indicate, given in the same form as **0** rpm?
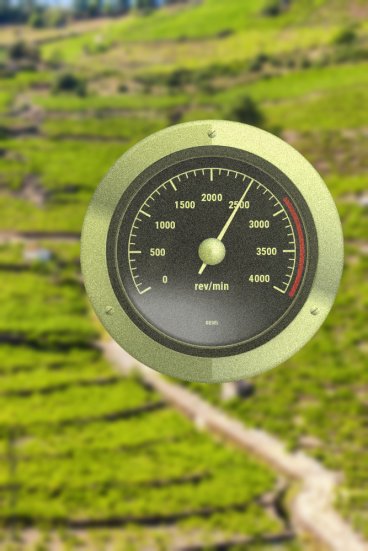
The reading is **2500** rpm
